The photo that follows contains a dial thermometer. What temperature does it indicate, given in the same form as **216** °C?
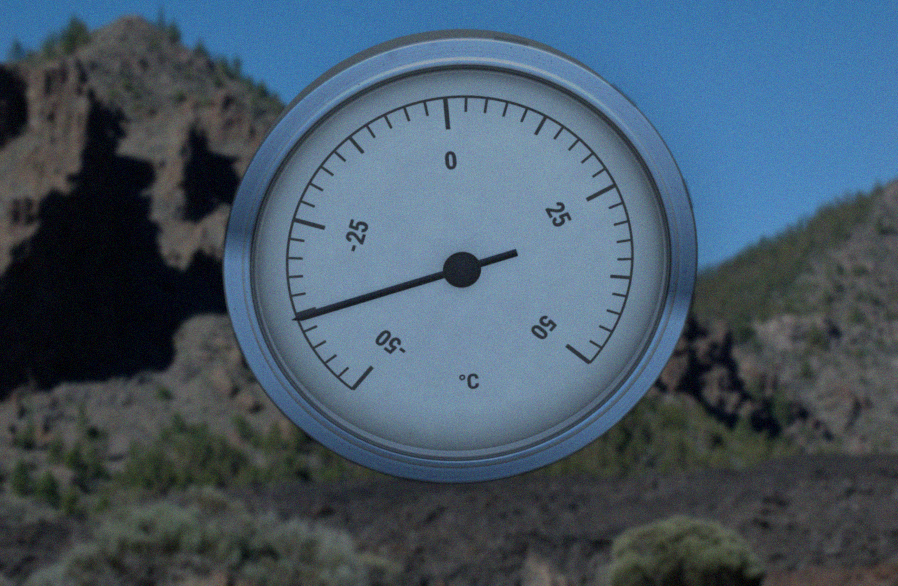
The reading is **-37.5** °C
